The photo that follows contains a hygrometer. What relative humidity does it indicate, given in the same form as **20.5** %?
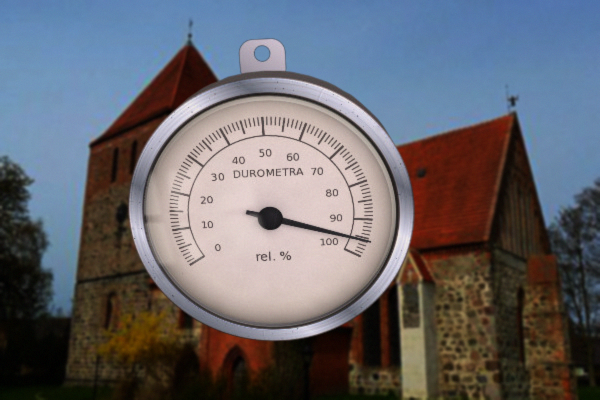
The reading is **95** %
